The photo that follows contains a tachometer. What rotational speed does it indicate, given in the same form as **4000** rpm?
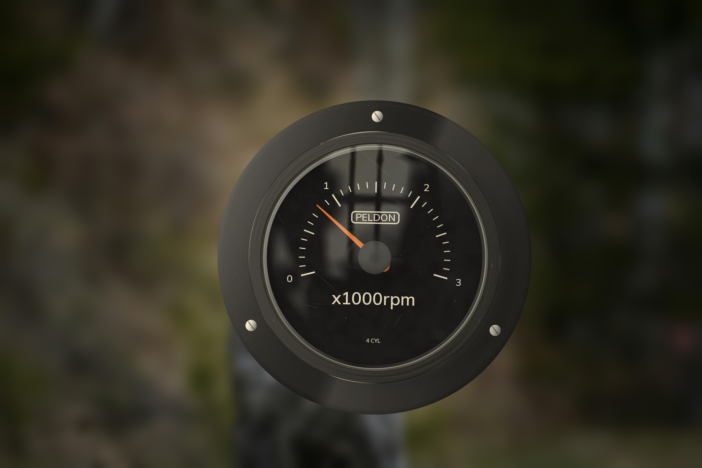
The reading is **800** rpm
